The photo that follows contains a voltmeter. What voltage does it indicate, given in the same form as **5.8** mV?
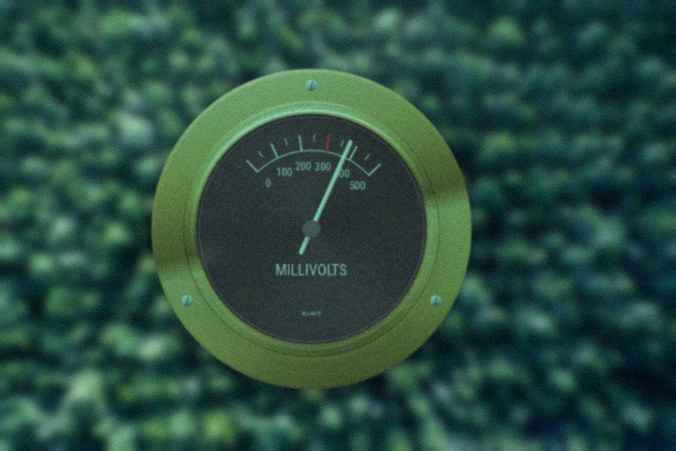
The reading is **375** mV
